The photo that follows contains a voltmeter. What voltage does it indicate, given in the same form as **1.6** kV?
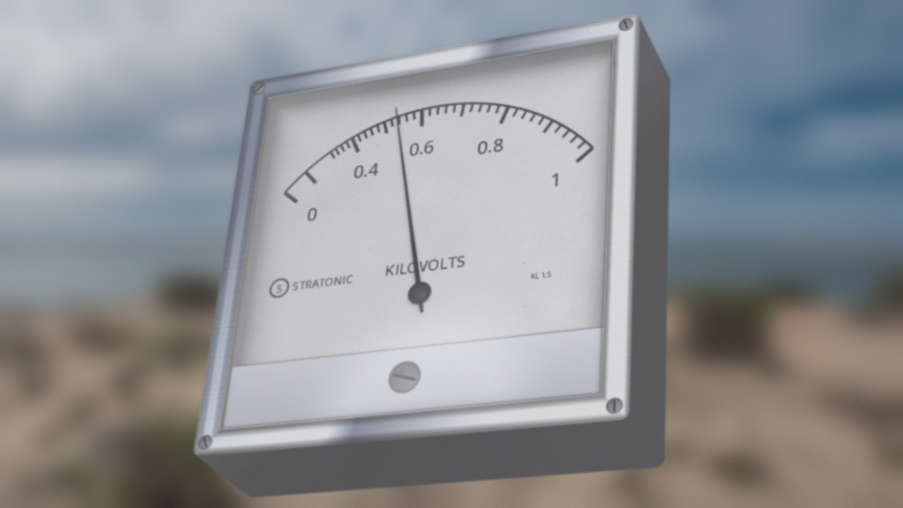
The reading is **0.54** kV
